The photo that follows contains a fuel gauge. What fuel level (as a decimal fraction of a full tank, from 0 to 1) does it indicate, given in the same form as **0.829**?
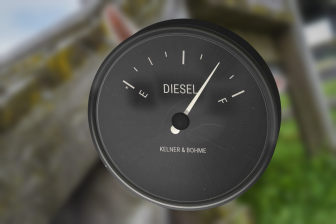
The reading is **0.75**
